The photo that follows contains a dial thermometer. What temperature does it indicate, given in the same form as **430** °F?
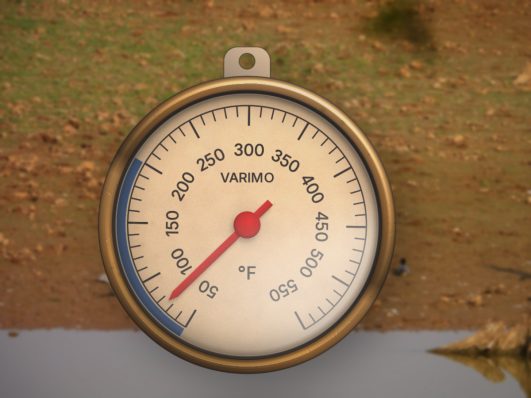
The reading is **75** °F
